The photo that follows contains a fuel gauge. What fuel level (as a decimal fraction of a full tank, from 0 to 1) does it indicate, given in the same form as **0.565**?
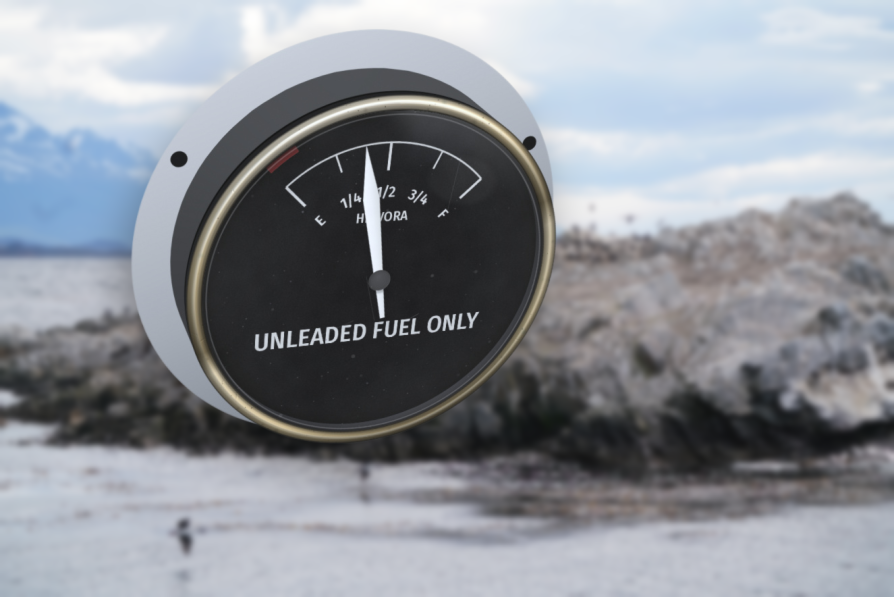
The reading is **0.375**
